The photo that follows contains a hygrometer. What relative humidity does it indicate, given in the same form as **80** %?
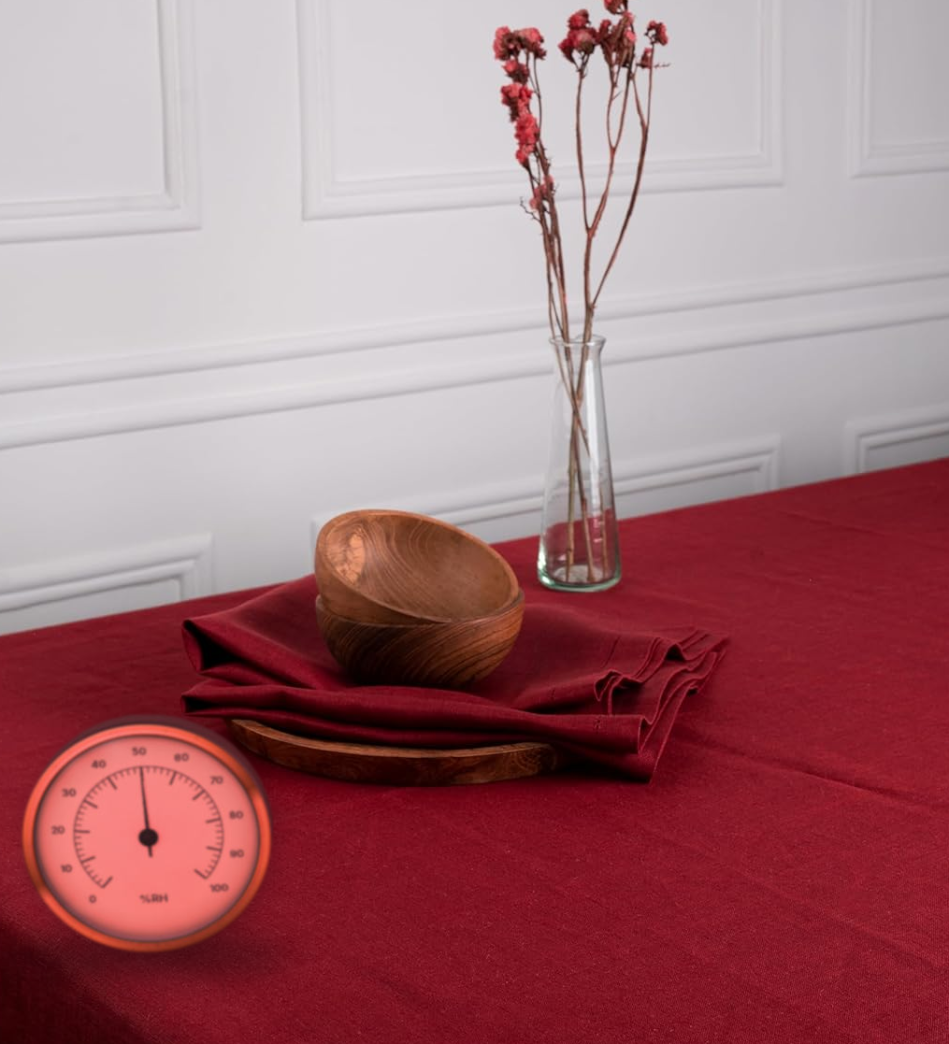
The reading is **50** %
